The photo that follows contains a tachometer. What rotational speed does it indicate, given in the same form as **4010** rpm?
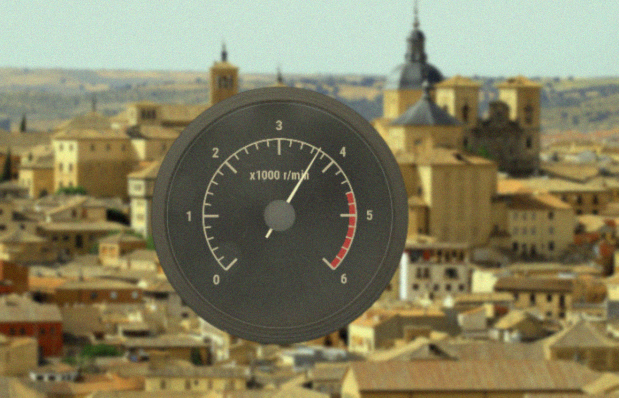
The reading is **3700** rpm
